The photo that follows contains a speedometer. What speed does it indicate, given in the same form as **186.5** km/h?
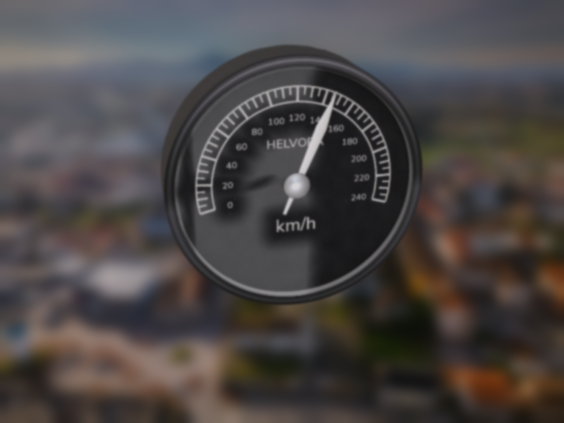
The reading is **145** km/h
